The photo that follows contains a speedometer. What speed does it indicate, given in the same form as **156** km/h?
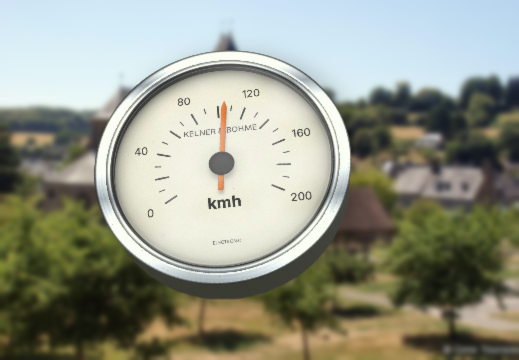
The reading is **105** km/h
